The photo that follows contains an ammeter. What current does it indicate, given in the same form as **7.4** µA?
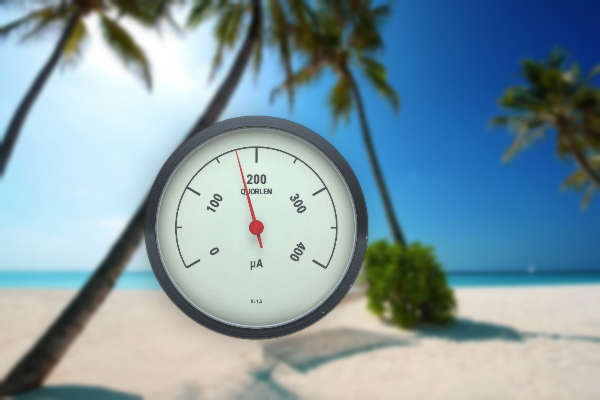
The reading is **175** µA
